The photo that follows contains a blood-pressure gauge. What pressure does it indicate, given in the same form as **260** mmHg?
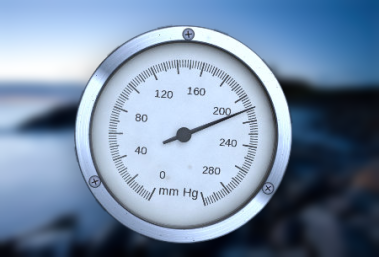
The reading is **210** mmHg
